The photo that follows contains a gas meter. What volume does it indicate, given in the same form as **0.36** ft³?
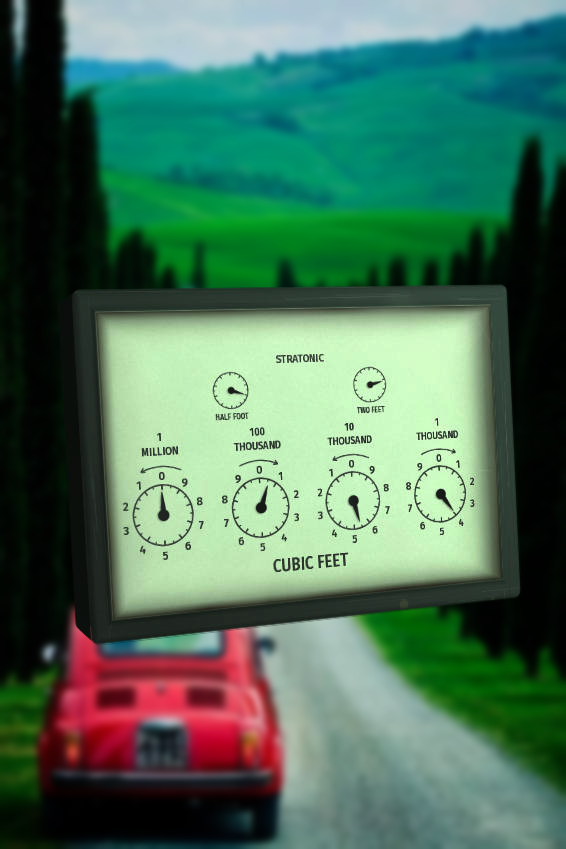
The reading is **5400** ft³
